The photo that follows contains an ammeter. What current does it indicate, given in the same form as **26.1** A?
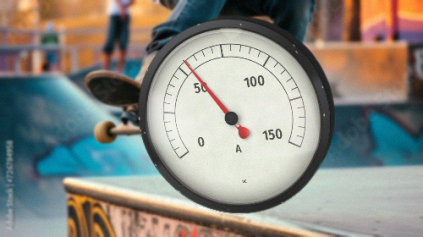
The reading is **55** A
